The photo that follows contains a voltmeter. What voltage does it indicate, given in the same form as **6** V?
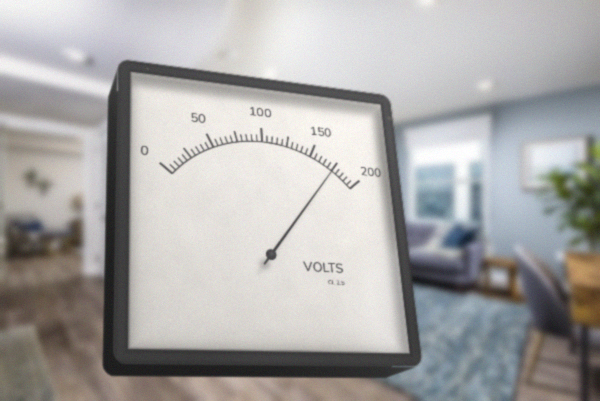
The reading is **175** V
